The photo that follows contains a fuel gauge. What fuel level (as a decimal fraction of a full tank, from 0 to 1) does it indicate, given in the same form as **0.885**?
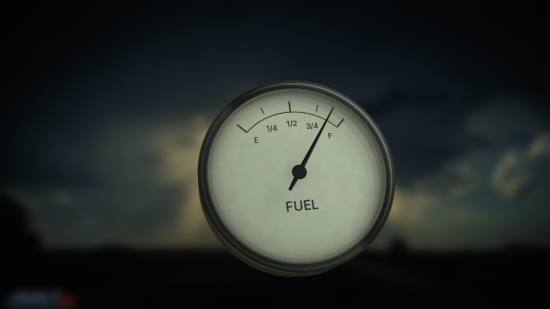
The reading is **0.875**
